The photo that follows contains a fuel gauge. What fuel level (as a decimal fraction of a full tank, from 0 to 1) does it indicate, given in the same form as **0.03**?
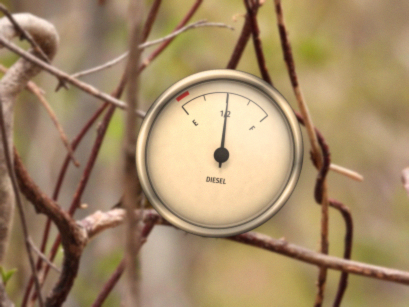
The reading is **0.5**
